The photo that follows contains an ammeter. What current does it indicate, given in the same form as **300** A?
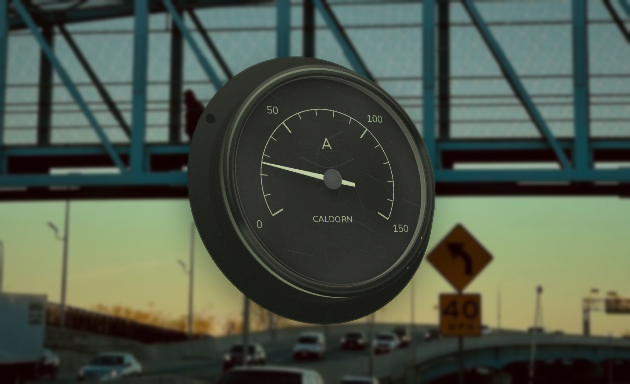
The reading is **25** A
